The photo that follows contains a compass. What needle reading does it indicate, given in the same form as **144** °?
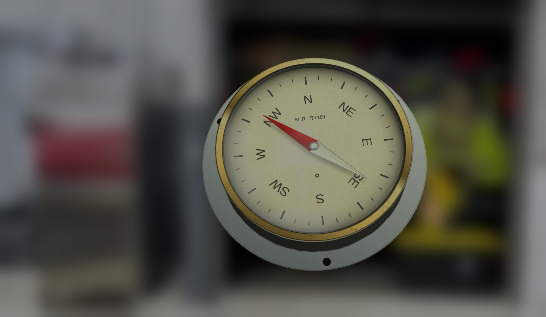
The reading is **310** °
